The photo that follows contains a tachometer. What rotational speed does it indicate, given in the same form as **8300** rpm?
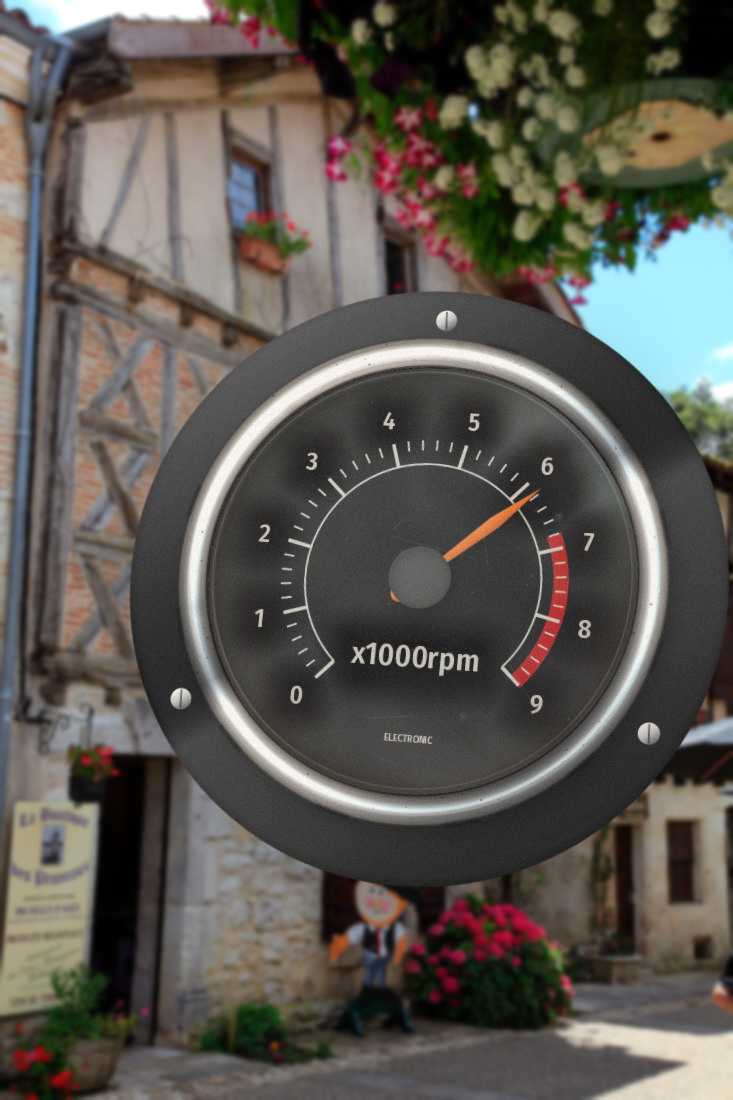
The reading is **6200** rpm
